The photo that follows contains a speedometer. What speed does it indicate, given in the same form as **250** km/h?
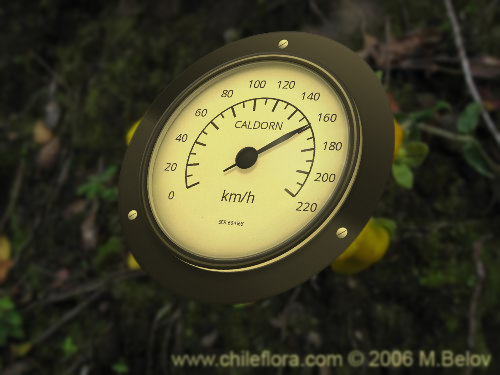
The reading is **160** km/h
